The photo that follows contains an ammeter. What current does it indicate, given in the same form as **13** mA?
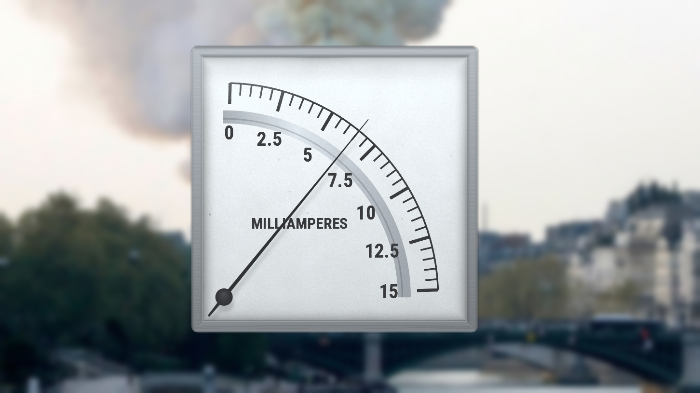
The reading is **6.5** mA
